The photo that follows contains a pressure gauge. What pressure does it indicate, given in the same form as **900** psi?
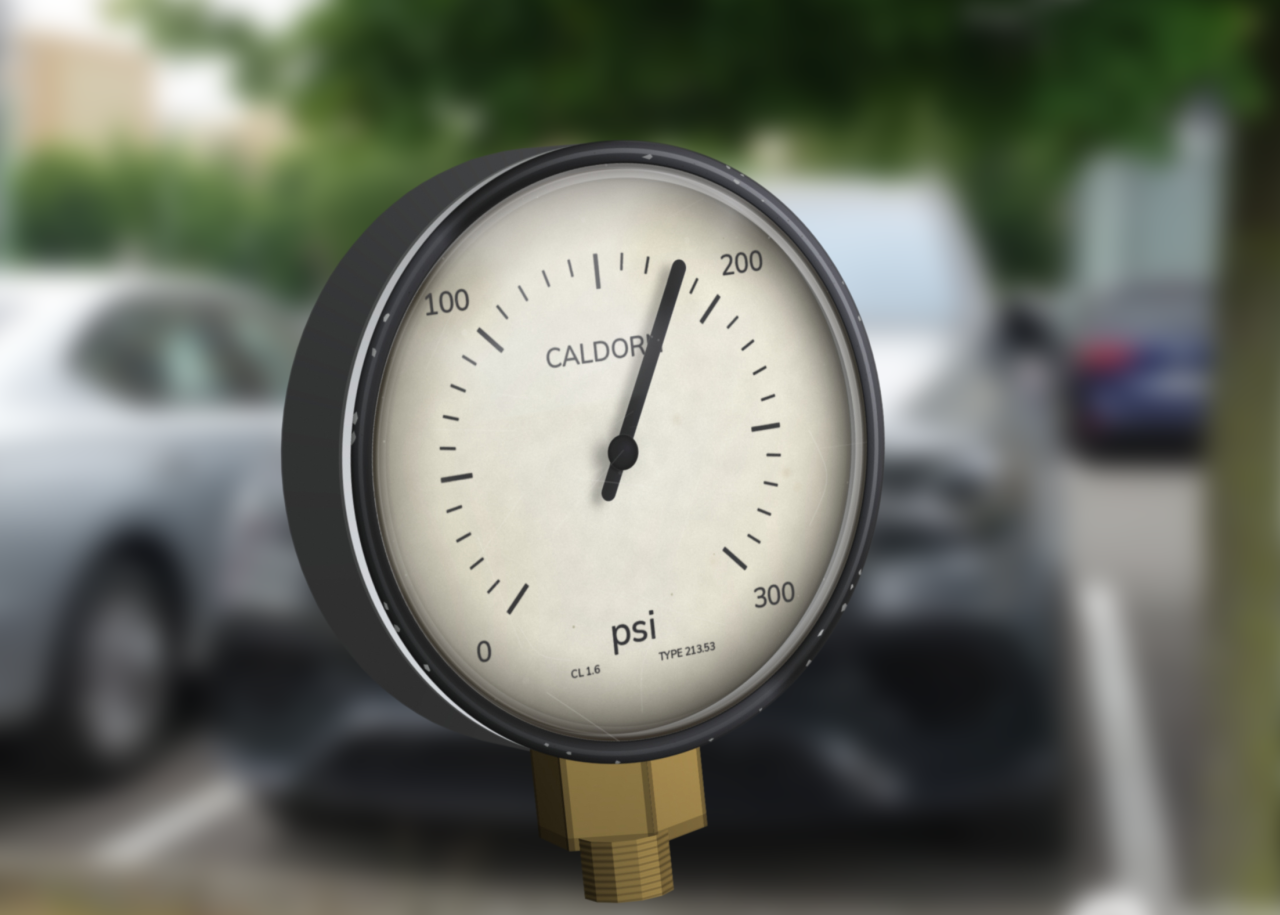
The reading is **180** psi
